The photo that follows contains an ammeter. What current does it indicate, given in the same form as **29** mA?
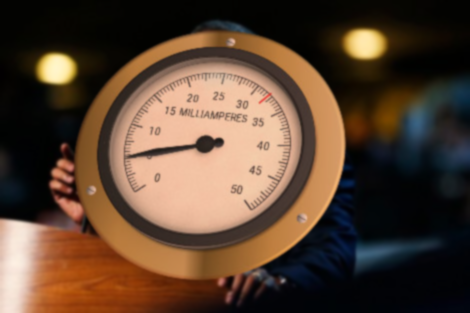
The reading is **5** mA
